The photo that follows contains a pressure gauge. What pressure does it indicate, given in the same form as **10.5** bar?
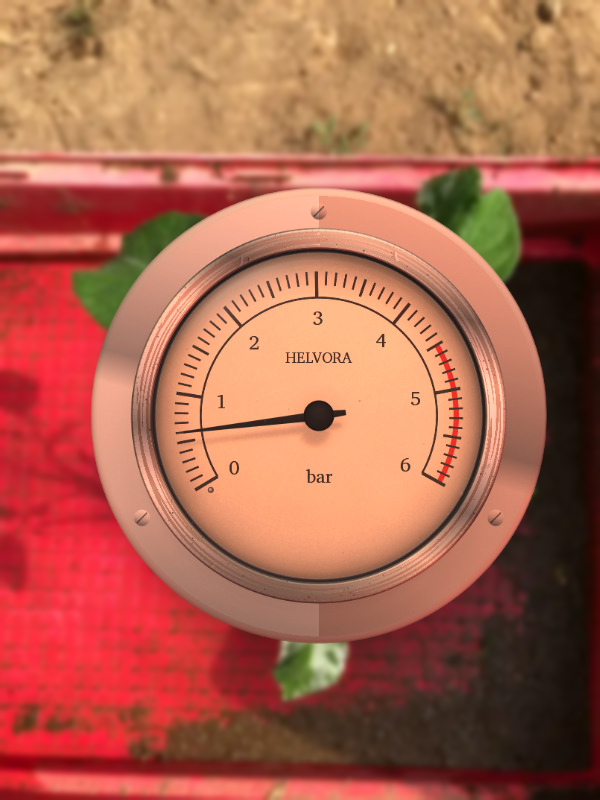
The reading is **0.6** bar
